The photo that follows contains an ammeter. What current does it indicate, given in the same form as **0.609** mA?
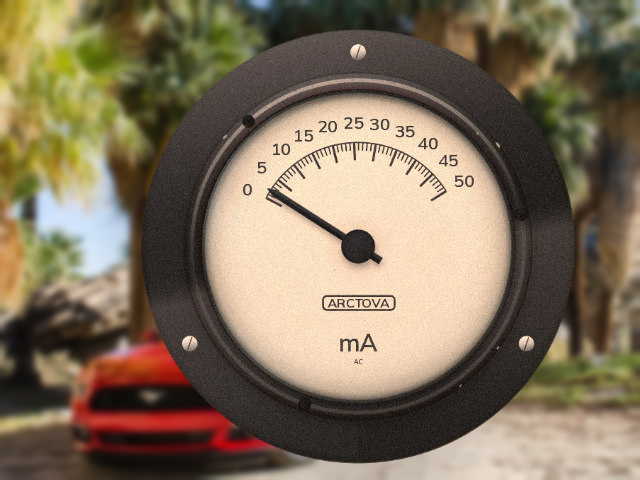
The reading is **2** mA
